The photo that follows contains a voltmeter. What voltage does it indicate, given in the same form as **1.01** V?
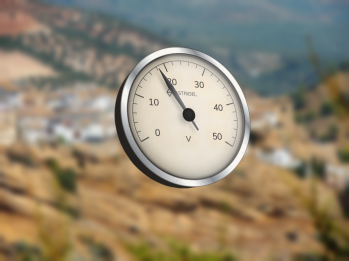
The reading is **18** V
